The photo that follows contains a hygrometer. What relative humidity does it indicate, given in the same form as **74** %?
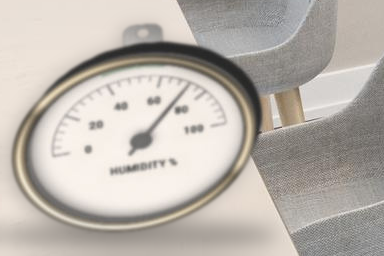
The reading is **72** %
